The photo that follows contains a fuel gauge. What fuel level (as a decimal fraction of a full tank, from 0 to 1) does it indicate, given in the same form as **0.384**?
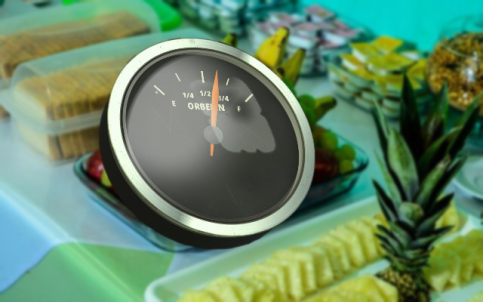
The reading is **0.625**
